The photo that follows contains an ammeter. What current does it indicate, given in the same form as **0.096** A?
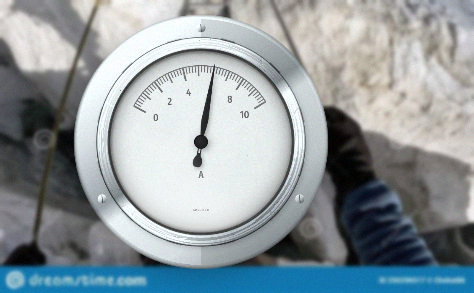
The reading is **6** A
